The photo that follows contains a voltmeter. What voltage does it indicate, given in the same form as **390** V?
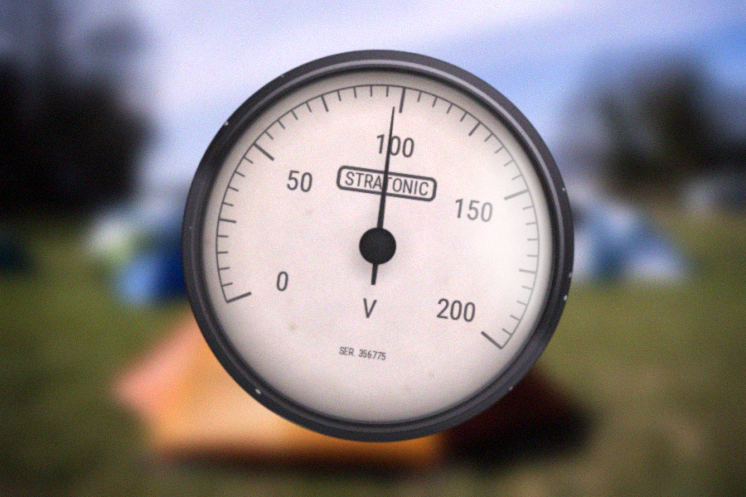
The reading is **97.5** V
